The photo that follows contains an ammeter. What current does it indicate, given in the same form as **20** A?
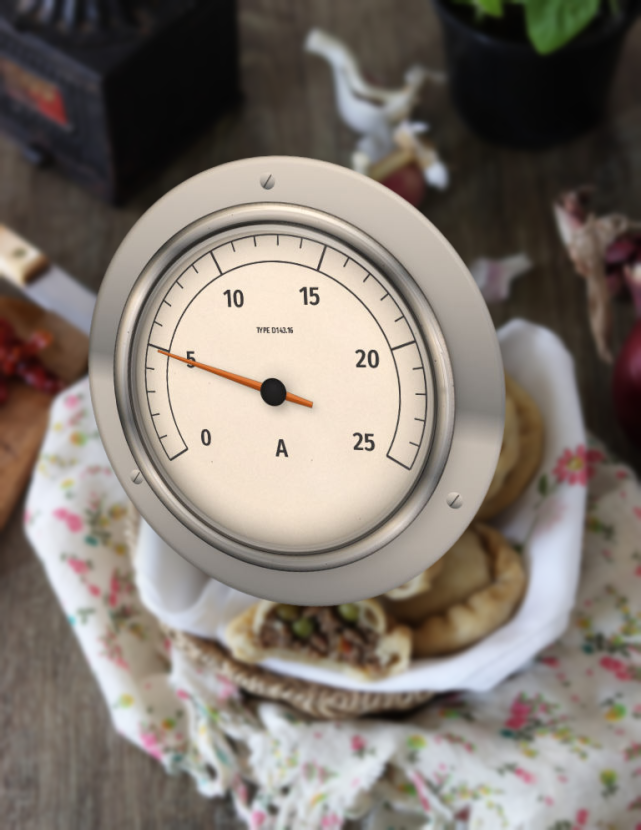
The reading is **5** A
